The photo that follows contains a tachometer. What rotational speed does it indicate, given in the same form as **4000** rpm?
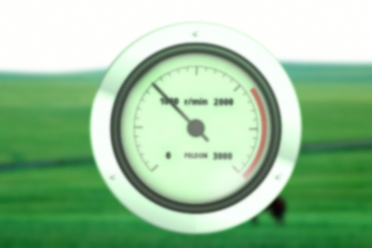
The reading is **1000** rpm
